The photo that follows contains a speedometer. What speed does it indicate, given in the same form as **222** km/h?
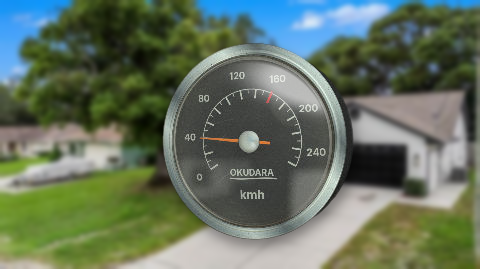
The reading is **40** km/h
